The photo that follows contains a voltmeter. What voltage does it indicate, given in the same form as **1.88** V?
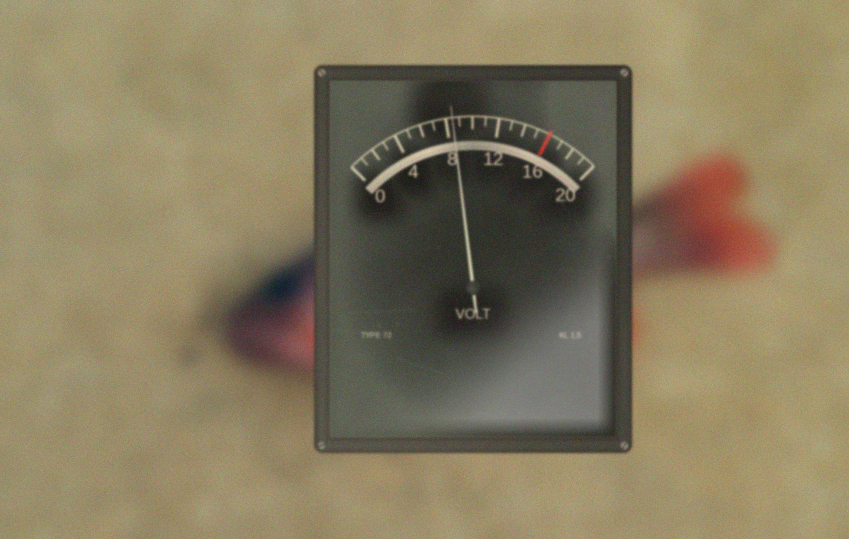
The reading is **8.5** V
